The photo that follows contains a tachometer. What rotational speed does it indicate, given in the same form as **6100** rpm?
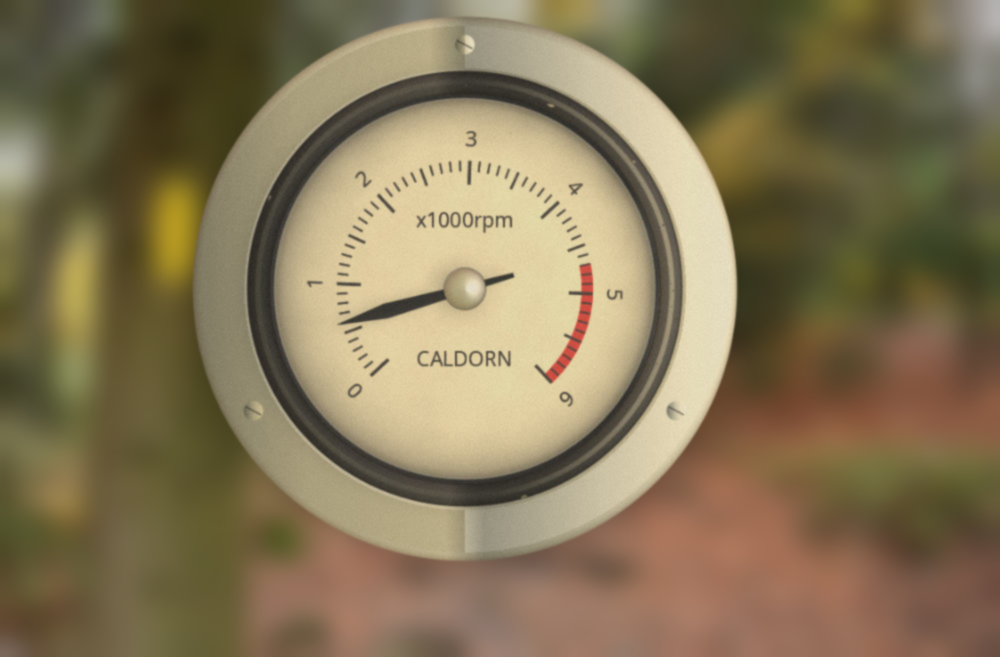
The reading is **600** rpm
